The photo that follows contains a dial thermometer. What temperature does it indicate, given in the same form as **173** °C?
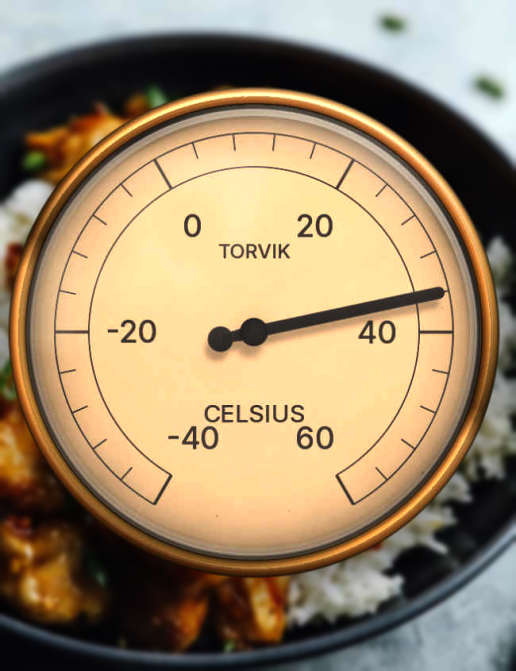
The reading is **36** °C
